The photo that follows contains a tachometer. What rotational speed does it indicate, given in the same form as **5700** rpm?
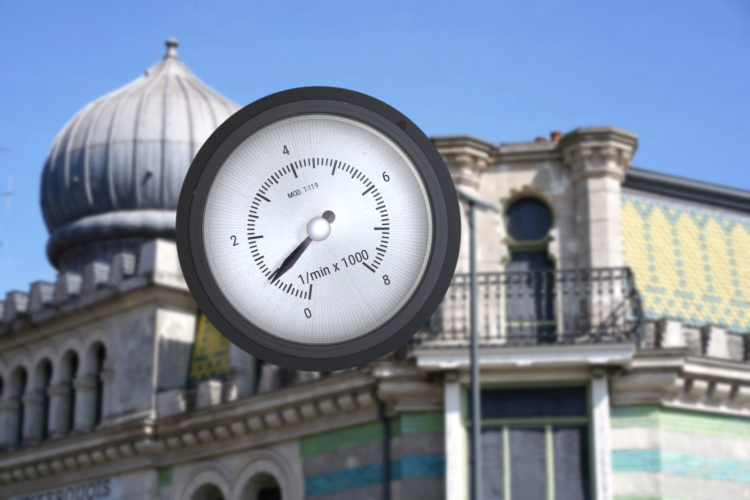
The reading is **900** rpm
